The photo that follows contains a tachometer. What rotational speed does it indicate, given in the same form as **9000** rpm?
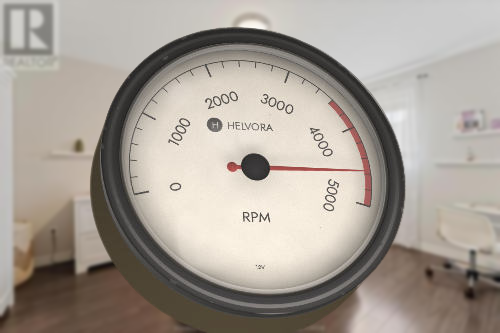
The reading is **4600** rpm
